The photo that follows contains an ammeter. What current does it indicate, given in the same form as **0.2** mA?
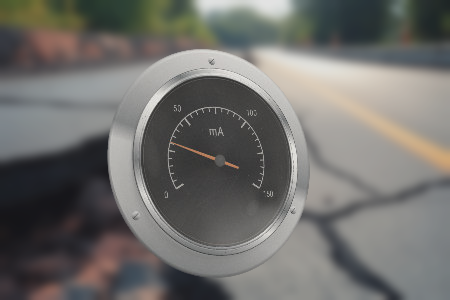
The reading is **30** mA
